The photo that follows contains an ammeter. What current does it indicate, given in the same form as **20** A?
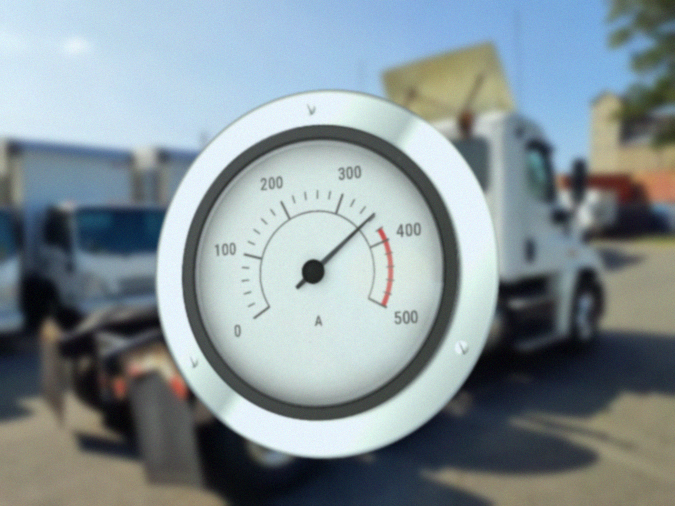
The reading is **360** A
